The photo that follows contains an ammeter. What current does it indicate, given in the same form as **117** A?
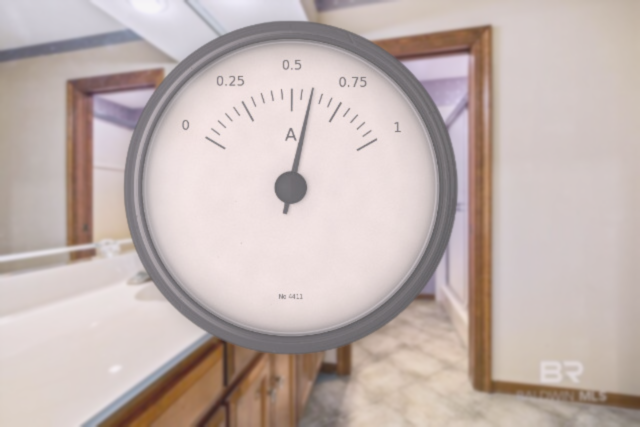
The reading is **0.6** A
